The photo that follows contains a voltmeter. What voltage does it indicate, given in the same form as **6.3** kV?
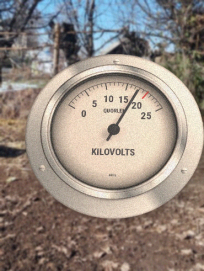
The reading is **18** kV
